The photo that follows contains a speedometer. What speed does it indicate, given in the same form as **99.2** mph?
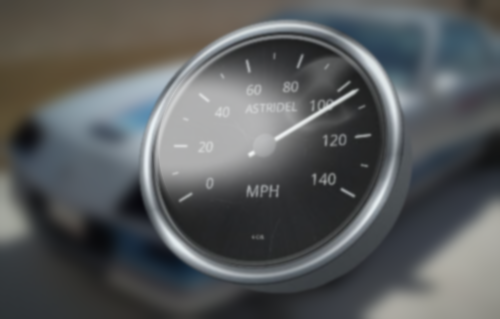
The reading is **105** mph
